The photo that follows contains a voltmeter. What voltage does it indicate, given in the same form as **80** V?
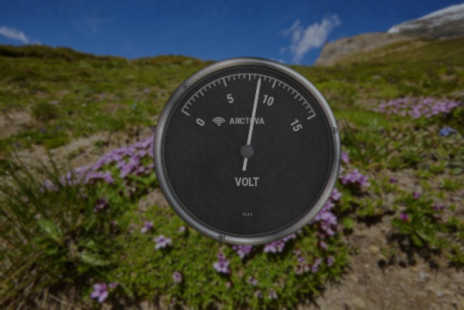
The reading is **8.5** V
